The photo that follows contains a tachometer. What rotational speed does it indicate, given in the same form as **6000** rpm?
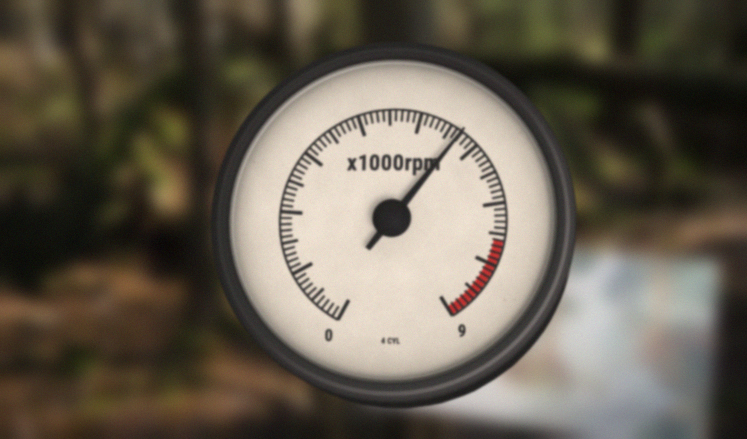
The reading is **5700** rpm
